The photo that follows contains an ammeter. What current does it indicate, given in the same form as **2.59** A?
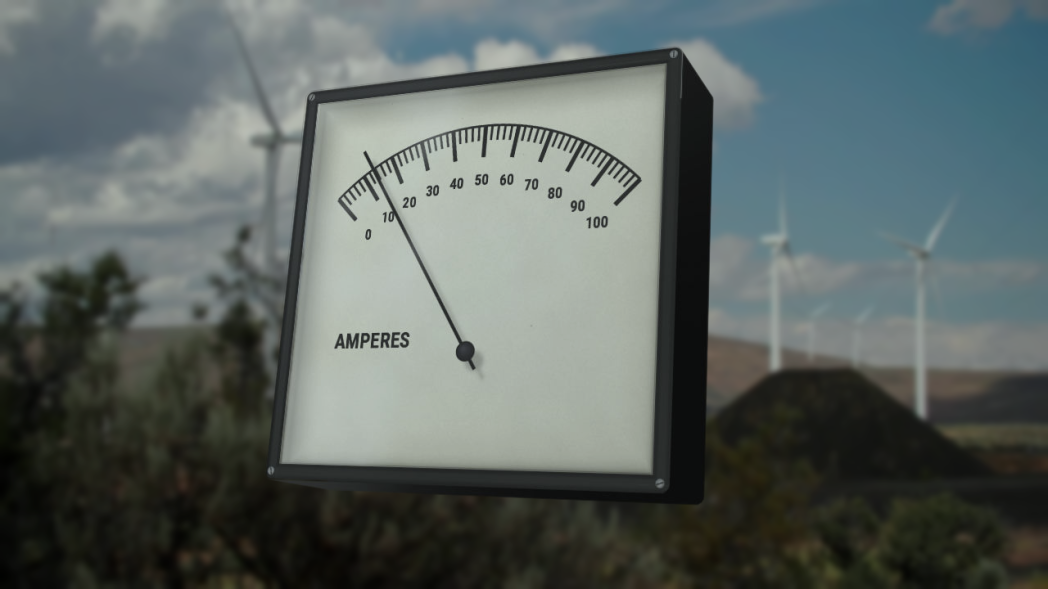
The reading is **14** A
